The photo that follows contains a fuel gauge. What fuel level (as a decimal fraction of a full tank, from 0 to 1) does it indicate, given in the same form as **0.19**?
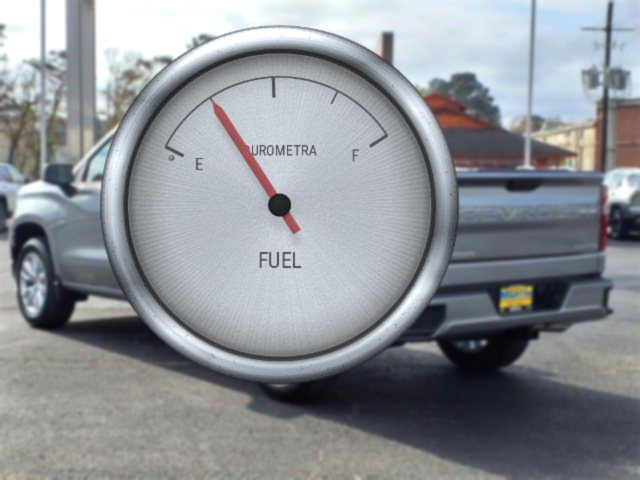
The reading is **0.25**
